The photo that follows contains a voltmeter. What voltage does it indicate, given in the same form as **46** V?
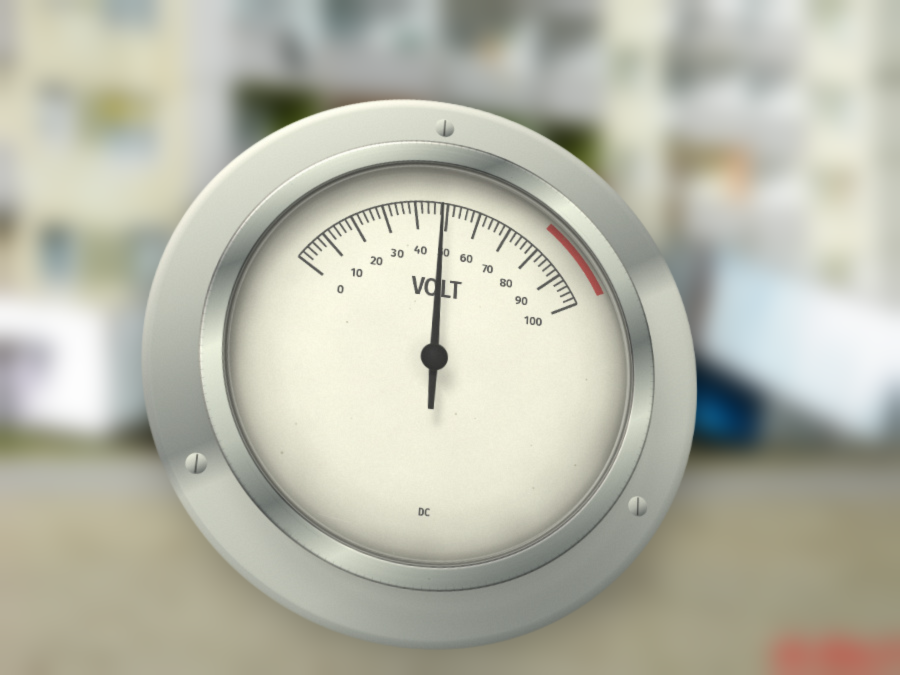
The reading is **48** V
